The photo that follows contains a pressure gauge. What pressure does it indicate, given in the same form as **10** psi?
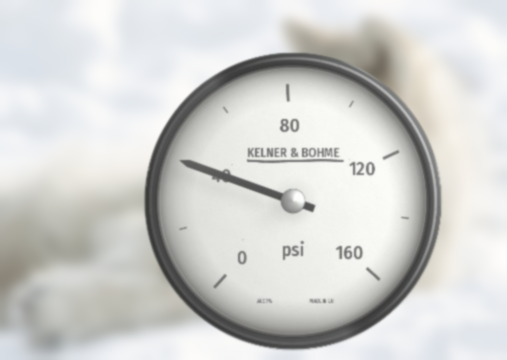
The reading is **40** psi
